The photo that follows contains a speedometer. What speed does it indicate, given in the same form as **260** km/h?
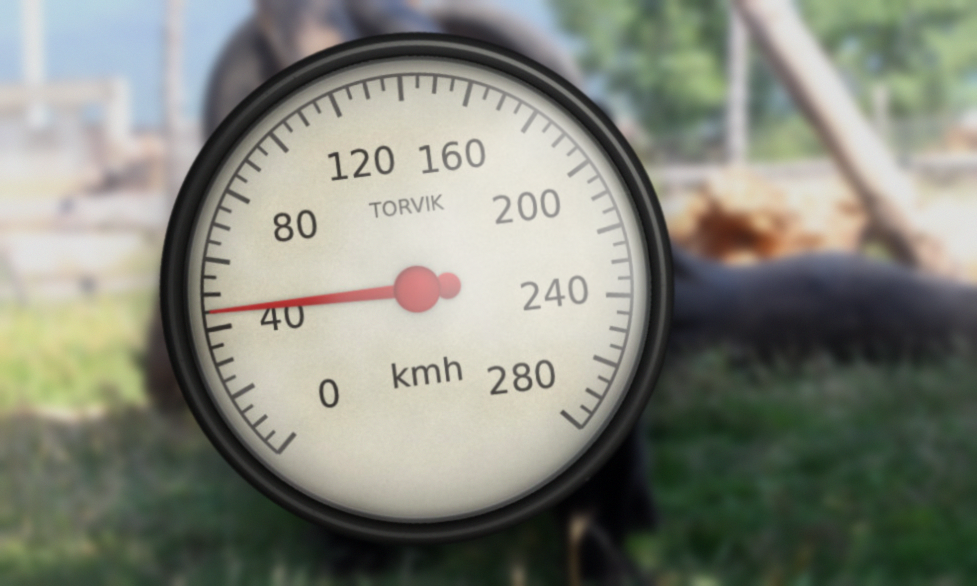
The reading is **45** km/h
